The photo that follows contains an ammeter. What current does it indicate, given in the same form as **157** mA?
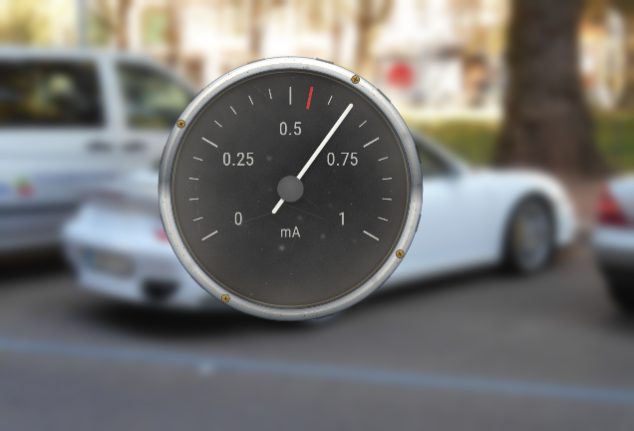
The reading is **0.65** mA
